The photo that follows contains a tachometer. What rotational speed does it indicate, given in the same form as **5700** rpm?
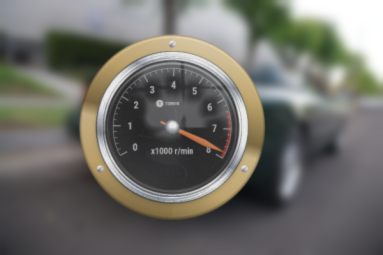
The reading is **7800** rpm
